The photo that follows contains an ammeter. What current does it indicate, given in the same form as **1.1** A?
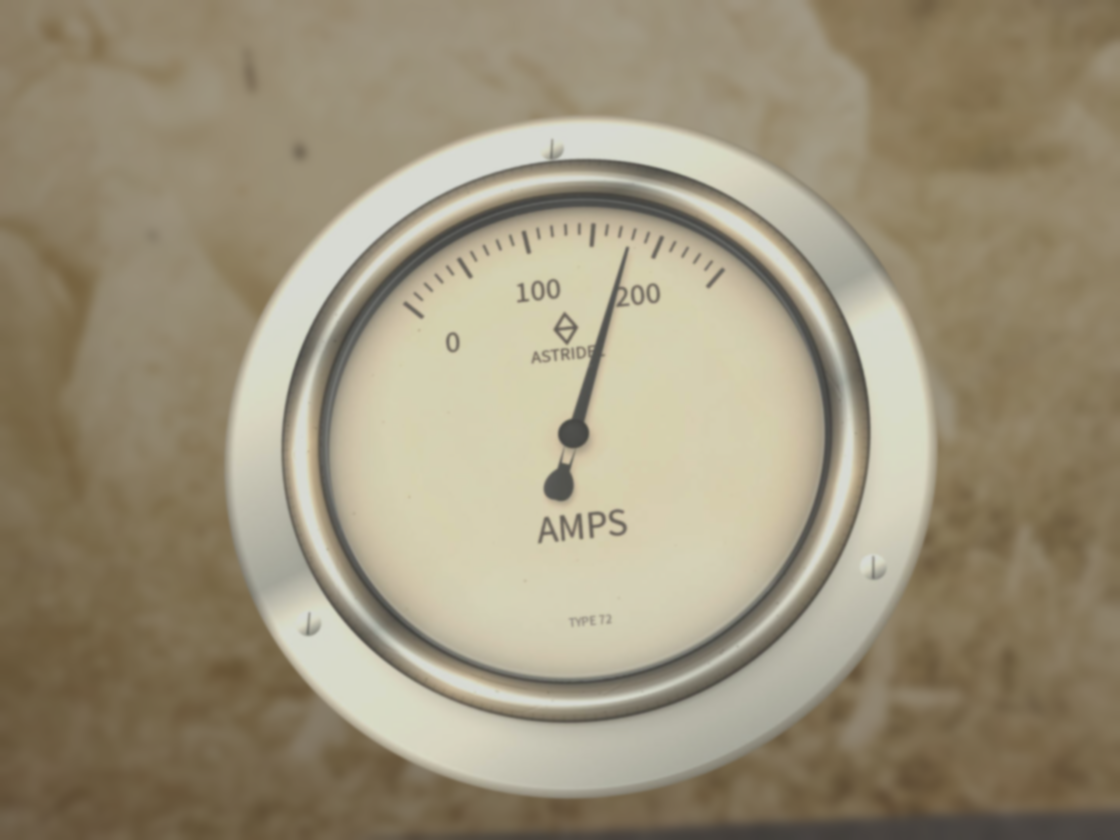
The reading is **180** A
